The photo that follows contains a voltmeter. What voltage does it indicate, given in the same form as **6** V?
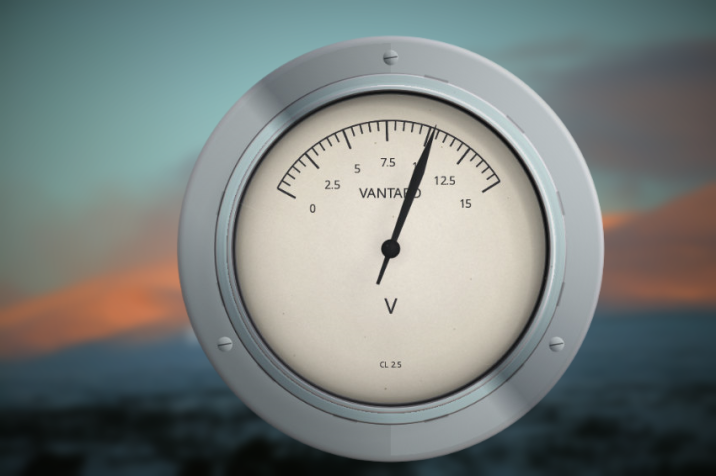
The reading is **10.25** V
